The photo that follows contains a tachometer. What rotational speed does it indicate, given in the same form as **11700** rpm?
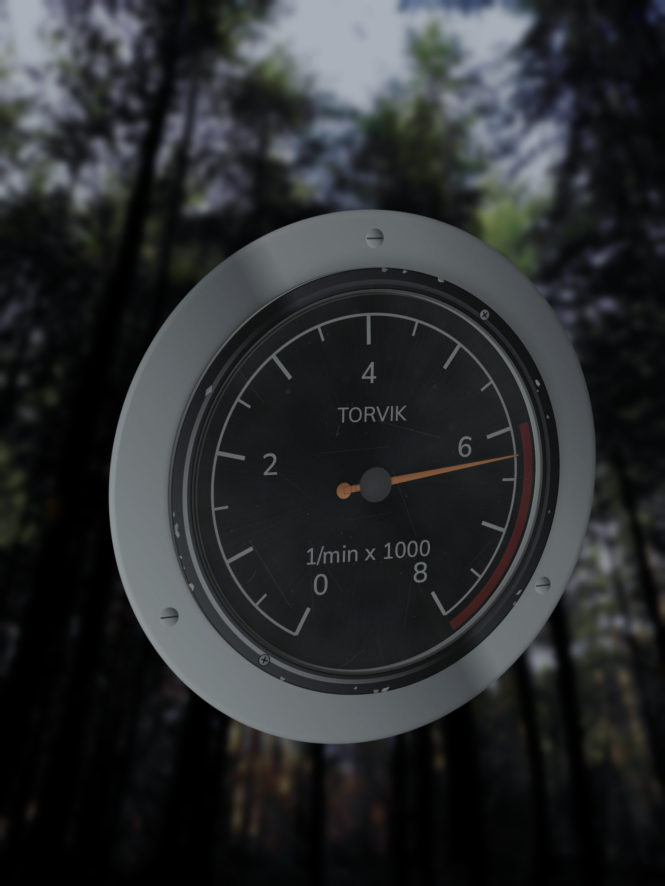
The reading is **6250** rpm
